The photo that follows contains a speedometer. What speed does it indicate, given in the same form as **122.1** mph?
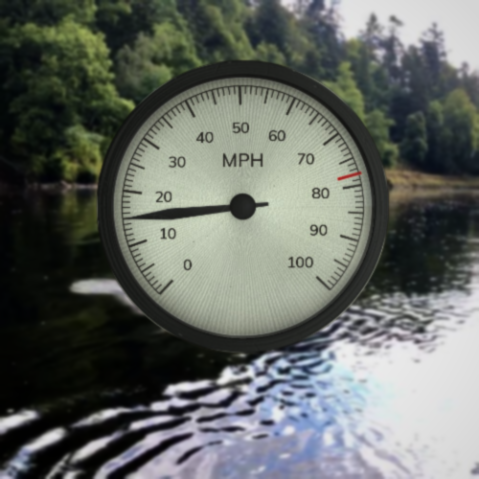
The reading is **15** mph
